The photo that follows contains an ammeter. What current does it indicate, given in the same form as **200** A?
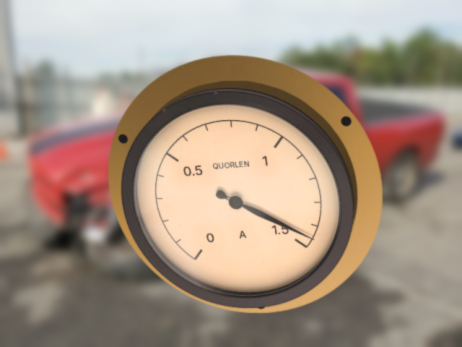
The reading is **1.45** A
